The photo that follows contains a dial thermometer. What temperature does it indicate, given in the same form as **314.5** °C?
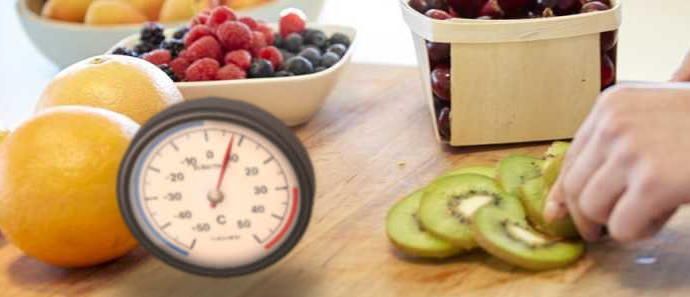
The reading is **7.5** °C
